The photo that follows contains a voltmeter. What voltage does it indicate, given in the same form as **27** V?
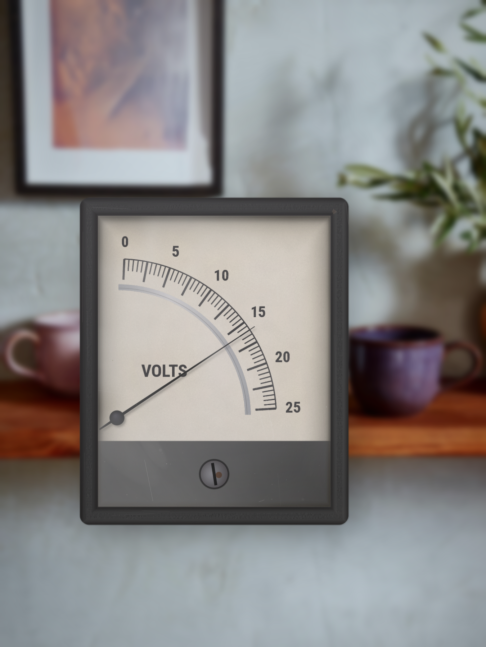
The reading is **16** V
